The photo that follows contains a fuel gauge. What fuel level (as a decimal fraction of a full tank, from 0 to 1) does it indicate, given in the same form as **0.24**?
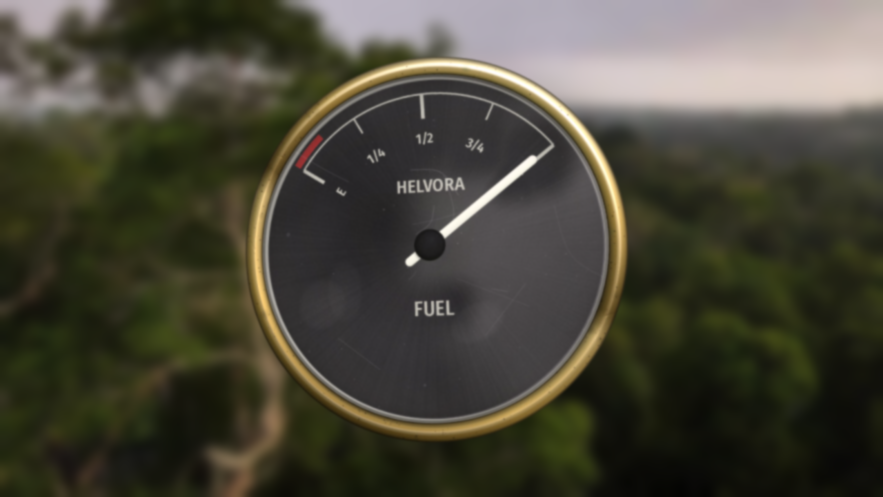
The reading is **1**
